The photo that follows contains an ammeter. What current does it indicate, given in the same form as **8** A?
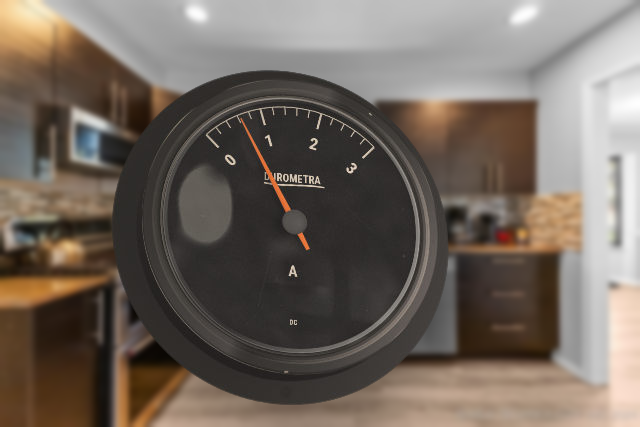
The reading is **0.6** A
